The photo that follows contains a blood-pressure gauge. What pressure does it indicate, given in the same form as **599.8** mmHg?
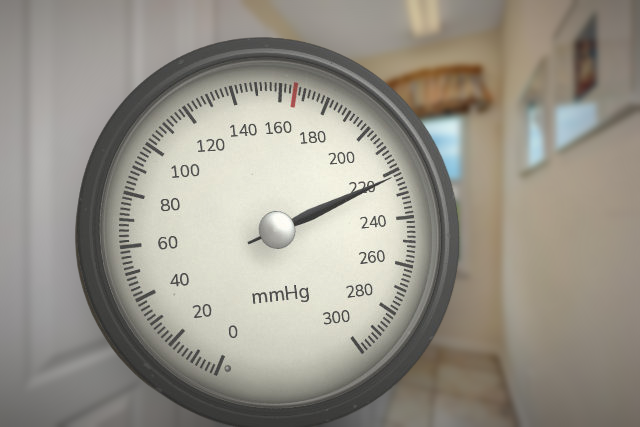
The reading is **222** mmHg
